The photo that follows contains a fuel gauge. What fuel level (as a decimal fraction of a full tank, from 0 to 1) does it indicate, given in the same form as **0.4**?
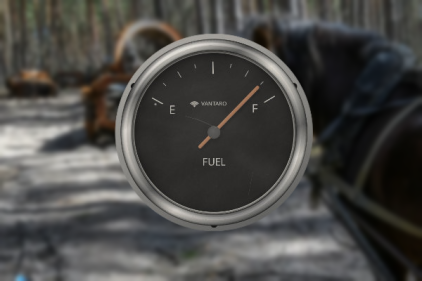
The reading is **0.875**
